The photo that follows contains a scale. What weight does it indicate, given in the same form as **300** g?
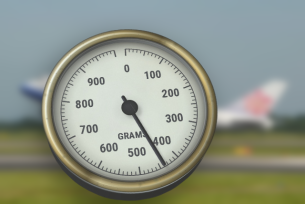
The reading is **440** g
